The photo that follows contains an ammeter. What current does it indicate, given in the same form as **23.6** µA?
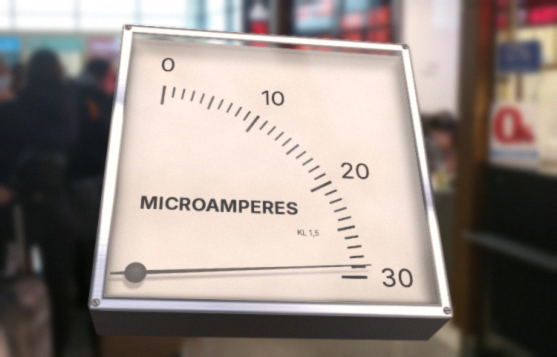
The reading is **29** µA
